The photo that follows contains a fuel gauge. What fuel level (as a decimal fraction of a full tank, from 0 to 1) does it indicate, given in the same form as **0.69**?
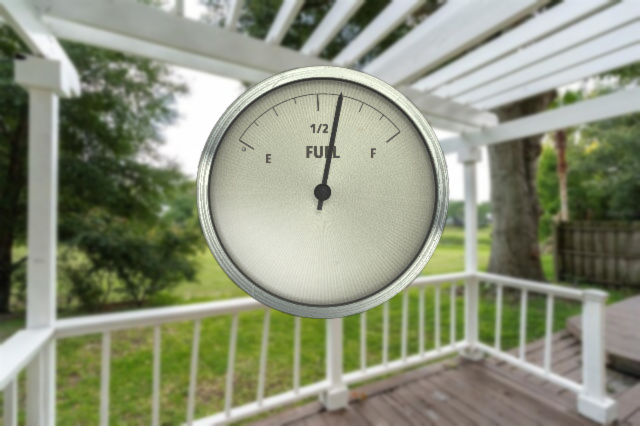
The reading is **0.625**
